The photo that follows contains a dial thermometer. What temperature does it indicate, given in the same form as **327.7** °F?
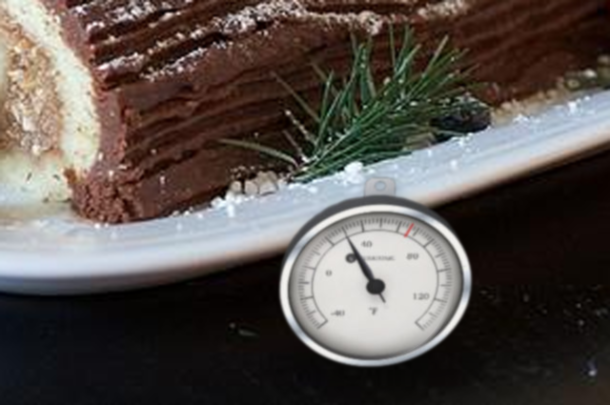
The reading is **30** °F
